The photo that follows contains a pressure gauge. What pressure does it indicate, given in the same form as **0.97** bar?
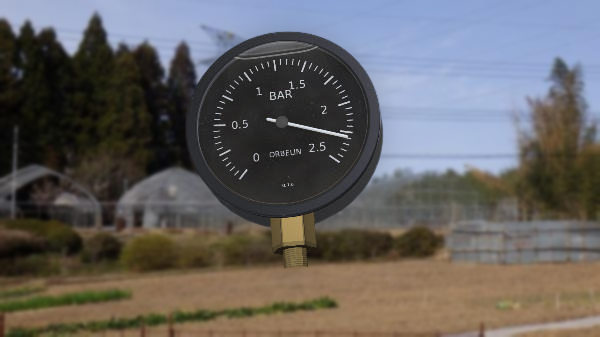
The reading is **2.3** bar
